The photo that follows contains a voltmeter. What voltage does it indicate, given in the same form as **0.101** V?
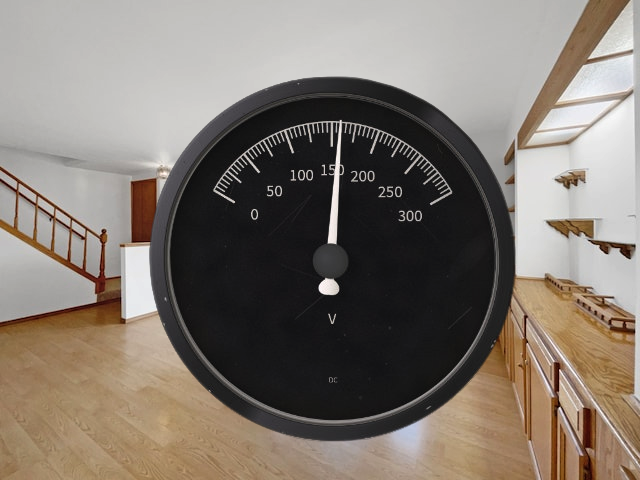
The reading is **160** V
